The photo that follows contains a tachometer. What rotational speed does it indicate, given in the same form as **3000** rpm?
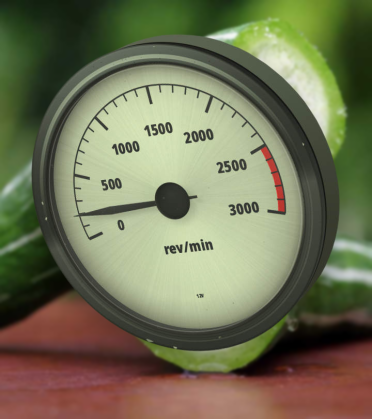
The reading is **200** rpm
